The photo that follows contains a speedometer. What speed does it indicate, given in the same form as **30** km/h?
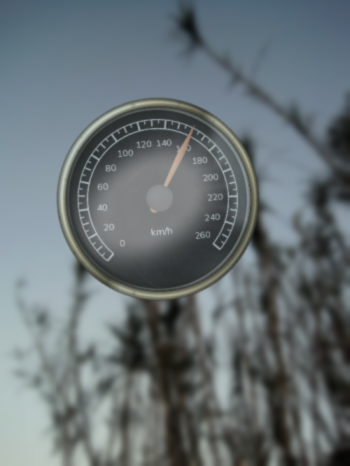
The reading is **160** km/h
